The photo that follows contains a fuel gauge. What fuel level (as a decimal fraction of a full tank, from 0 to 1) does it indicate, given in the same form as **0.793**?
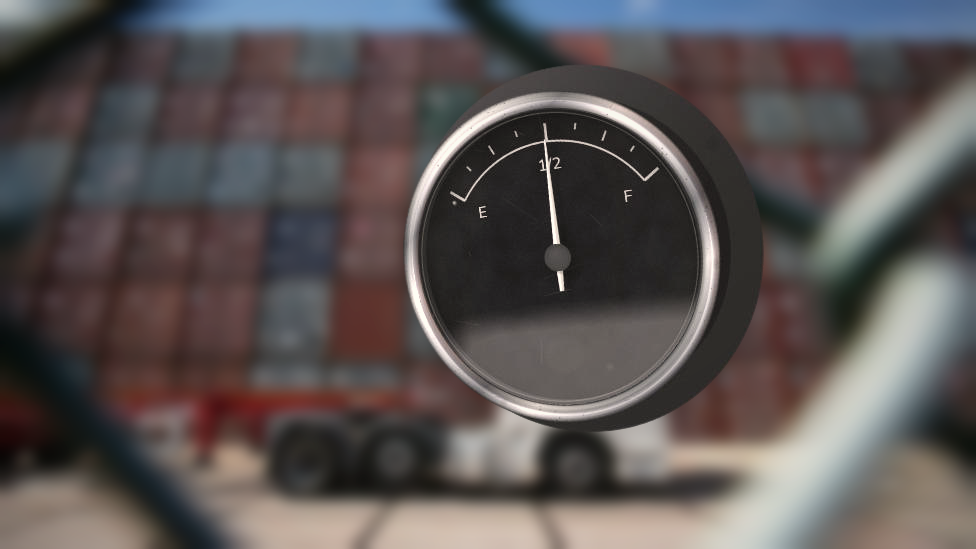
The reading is **0.5**
